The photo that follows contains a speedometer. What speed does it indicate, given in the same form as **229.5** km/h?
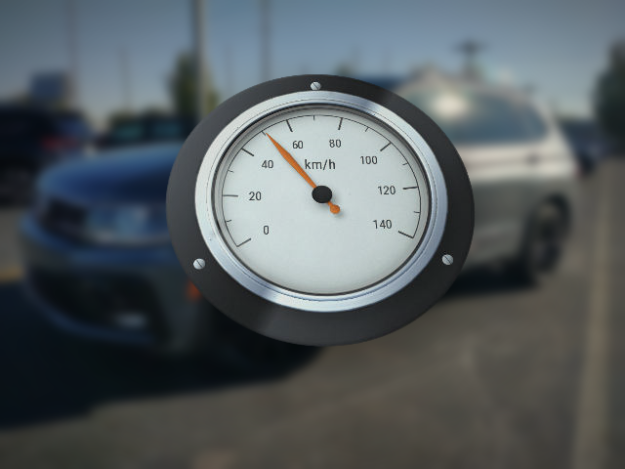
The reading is **50** km/h
